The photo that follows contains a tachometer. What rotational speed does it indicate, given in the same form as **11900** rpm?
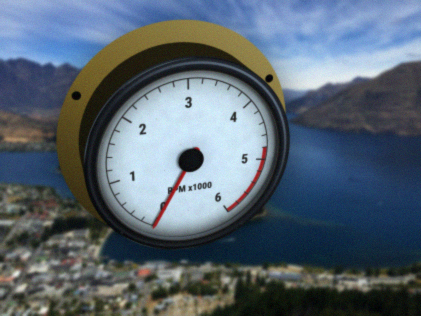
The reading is **0** rpm
